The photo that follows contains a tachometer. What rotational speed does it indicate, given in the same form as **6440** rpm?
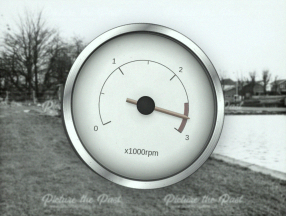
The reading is **2750** rpm
